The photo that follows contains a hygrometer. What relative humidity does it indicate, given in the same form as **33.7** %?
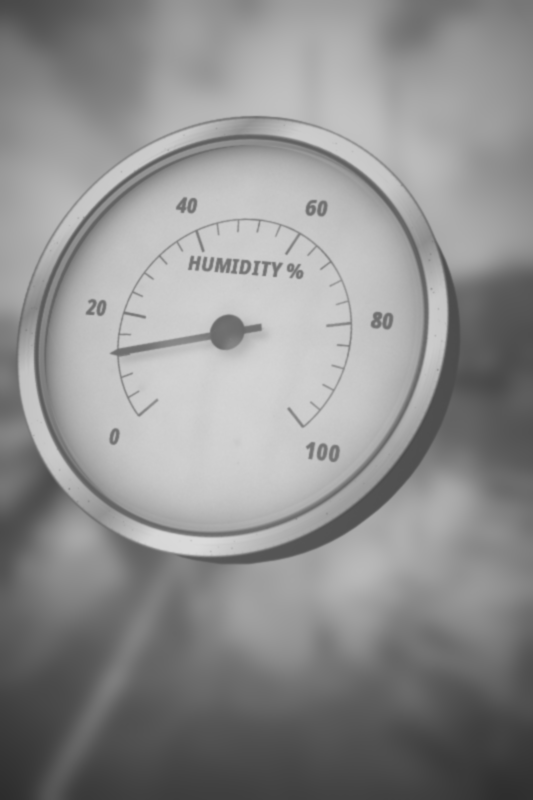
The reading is **12** %
